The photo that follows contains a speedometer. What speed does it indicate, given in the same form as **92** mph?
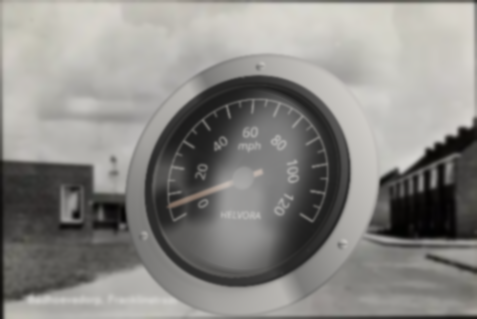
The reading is **5** mph
